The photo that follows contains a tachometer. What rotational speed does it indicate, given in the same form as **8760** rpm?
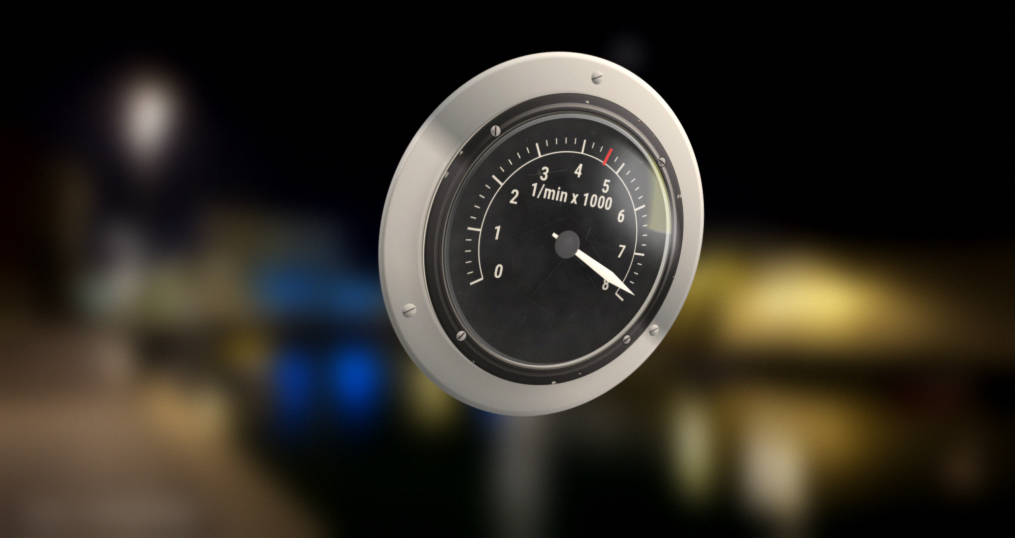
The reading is **7800** rpm
